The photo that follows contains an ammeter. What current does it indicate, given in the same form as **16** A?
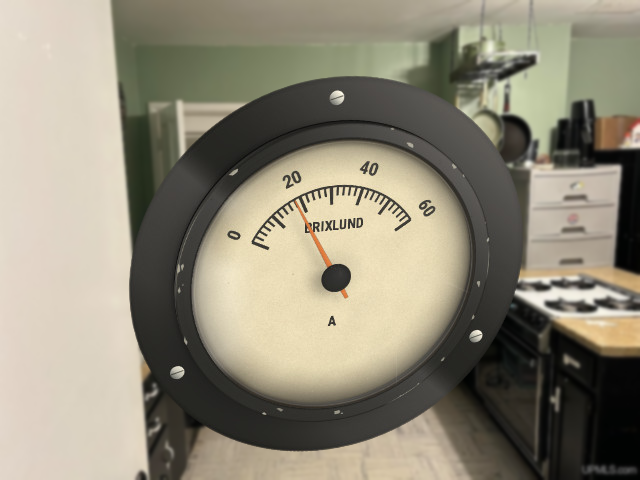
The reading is **18** A
